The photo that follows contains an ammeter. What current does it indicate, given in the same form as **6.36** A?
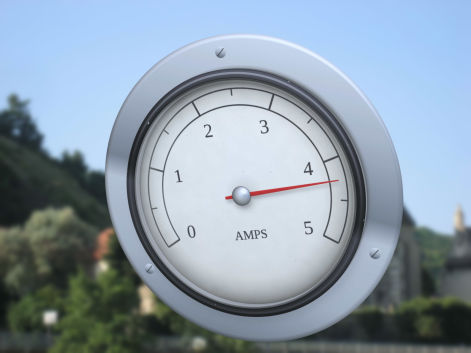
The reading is **4.25** A
